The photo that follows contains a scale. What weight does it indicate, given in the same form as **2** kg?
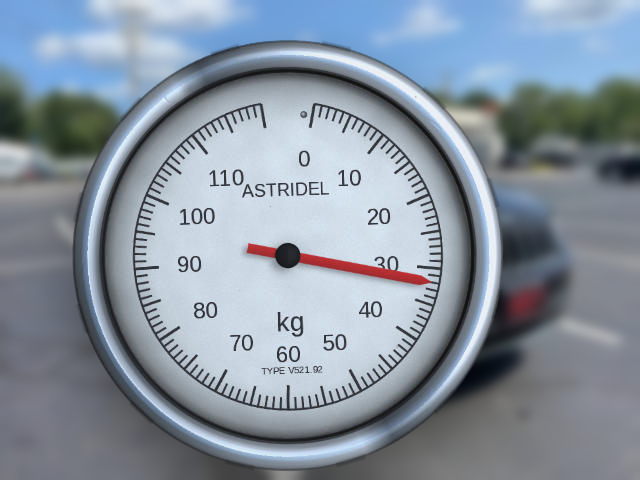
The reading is **32** kg
